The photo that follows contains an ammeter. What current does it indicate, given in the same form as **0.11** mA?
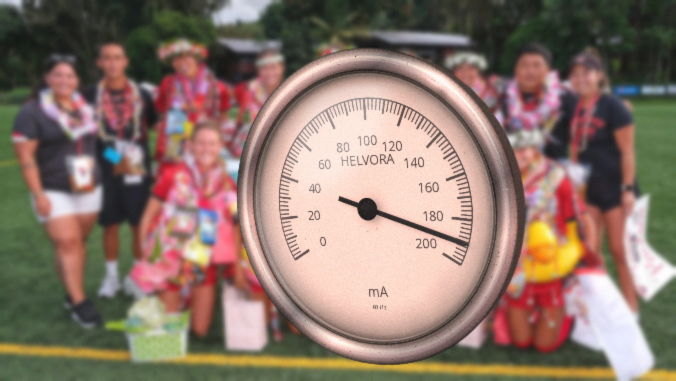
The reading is **190** mA
